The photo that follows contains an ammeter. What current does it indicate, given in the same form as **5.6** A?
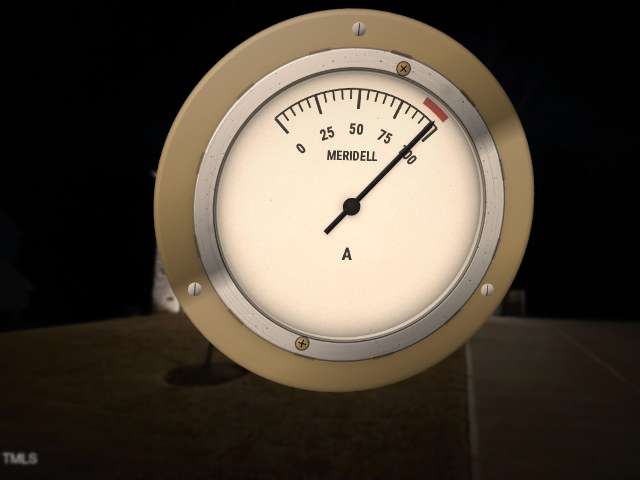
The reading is **95** A
